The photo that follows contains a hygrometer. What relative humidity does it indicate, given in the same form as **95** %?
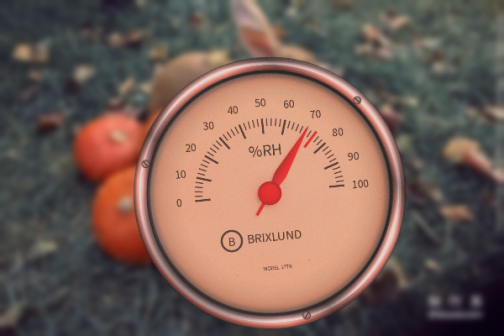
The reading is **70** %
